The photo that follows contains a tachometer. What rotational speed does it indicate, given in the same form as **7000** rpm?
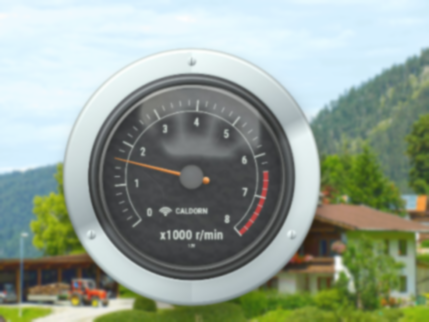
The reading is **1600** rpm
